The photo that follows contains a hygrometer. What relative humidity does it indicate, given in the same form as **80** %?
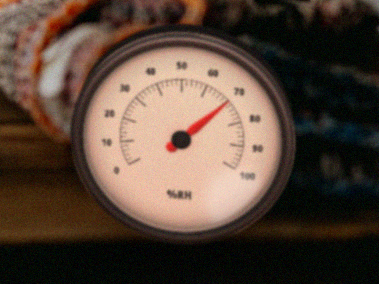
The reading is **70** %
